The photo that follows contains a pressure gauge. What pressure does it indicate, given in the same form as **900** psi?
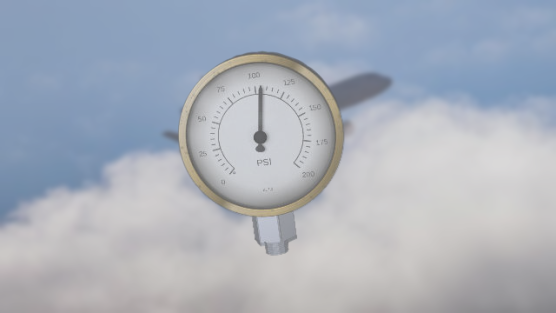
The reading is **105** psi
